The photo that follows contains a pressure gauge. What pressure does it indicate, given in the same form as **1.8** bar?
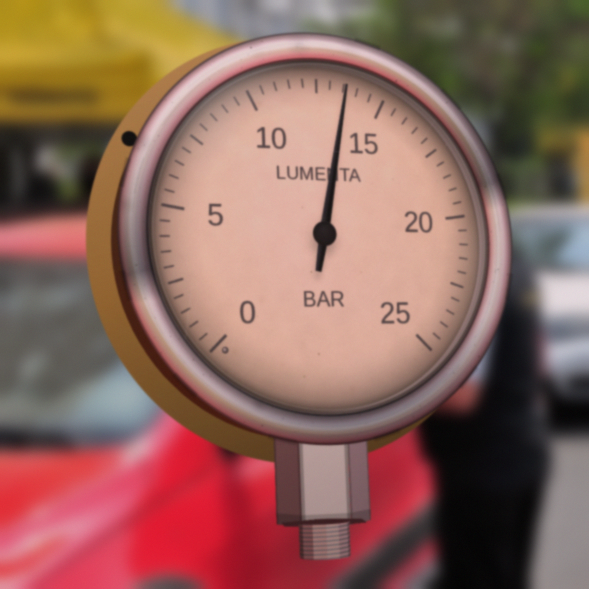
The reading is **13.5** bar
